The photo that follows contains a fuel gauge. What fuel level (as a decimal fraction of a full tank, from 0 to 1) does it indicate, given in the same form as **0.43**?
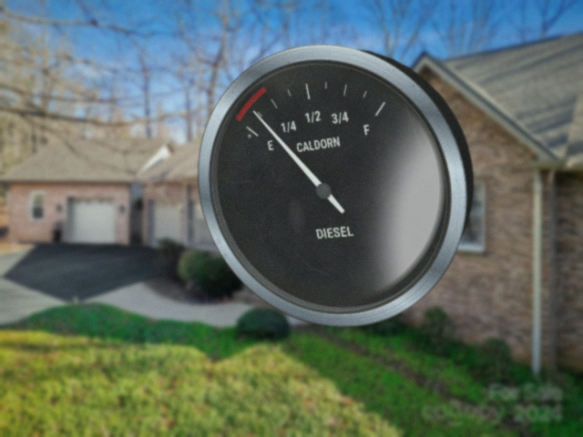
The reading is **0.125**
